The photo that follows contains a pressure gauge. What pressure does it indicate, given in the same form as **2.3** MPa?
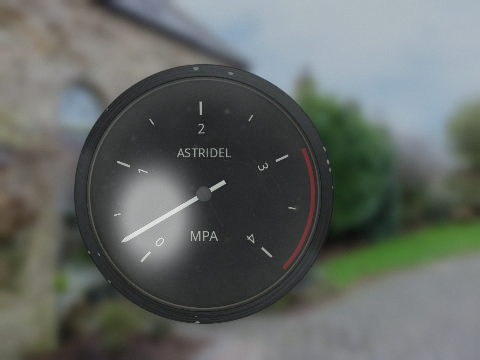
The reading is **0.25** MPa
